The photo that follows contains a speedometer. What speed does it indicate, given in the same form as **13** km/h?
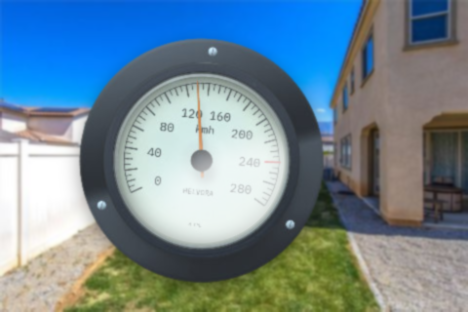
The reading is **130** km/h
